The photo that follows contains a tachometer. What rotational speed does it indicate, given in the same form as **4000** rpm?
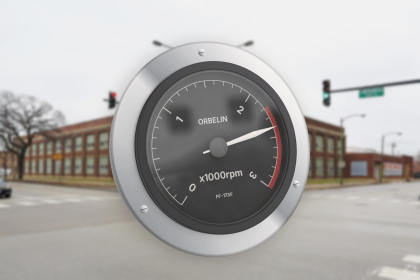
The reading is **2400** rpm
